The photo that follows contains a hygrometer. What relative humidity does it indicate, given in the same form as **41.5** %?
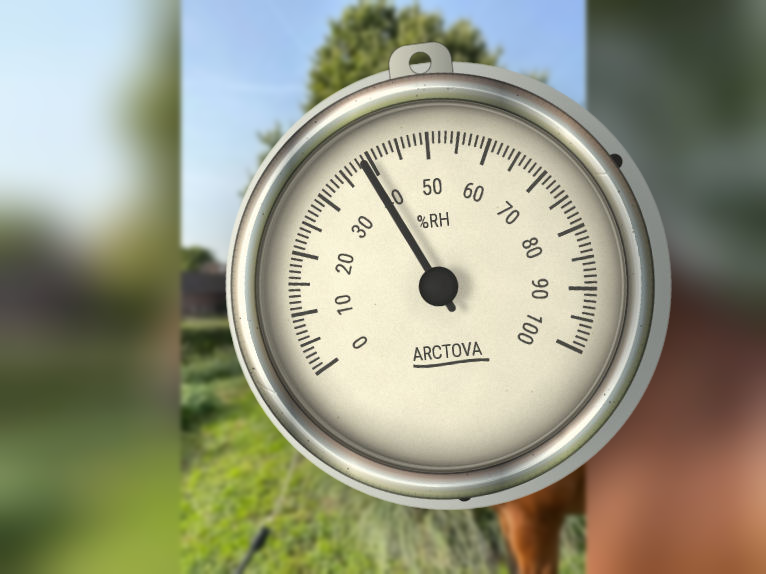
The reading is **39** %
